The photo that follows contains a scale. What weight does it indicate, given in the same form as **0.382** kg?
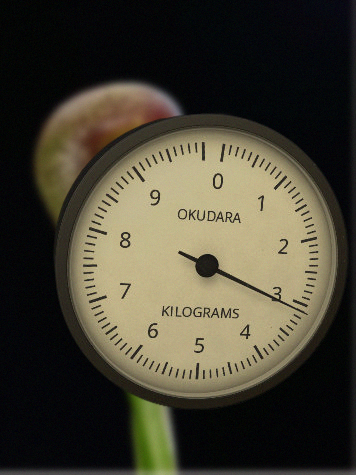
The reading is **3.1** kg
